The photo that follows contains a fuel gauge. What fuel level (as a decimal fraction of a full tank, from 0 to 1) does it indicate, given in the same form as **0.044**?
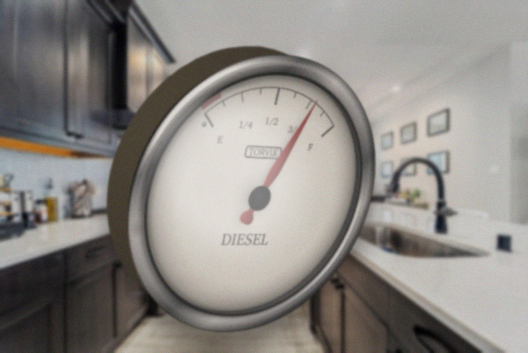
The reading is **0.75**
